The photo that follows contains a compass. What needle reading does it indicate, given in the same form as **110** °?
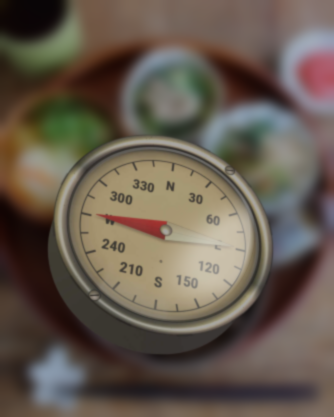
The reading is **270** °
